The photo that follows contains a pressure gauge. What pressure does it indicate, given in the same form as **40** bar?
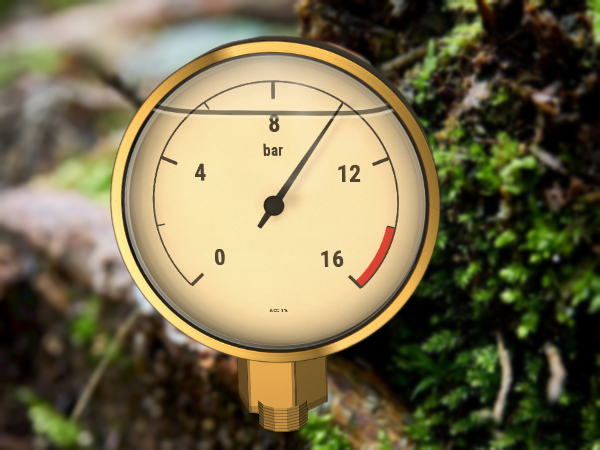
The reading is **10** bar
